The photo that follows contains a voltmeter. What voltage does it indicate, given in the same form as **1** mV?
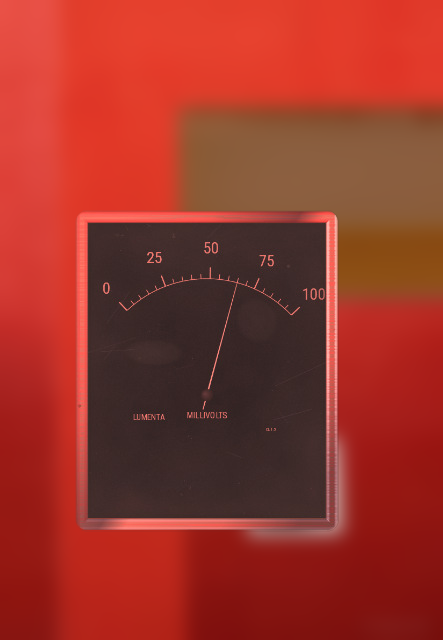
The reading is **65** mV
